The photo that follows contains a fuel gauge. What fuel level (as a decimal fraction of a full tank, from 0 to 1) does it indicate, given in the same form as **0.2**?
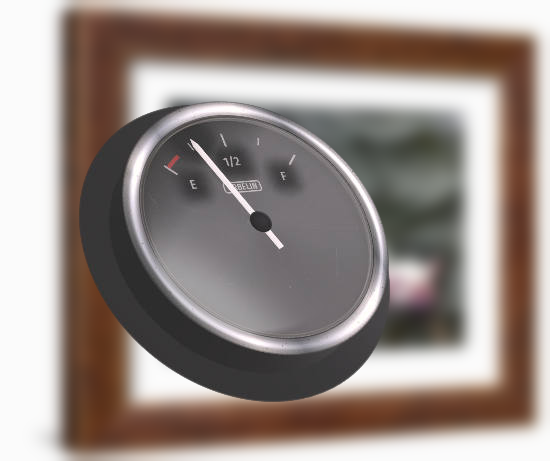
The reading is **0.25**
